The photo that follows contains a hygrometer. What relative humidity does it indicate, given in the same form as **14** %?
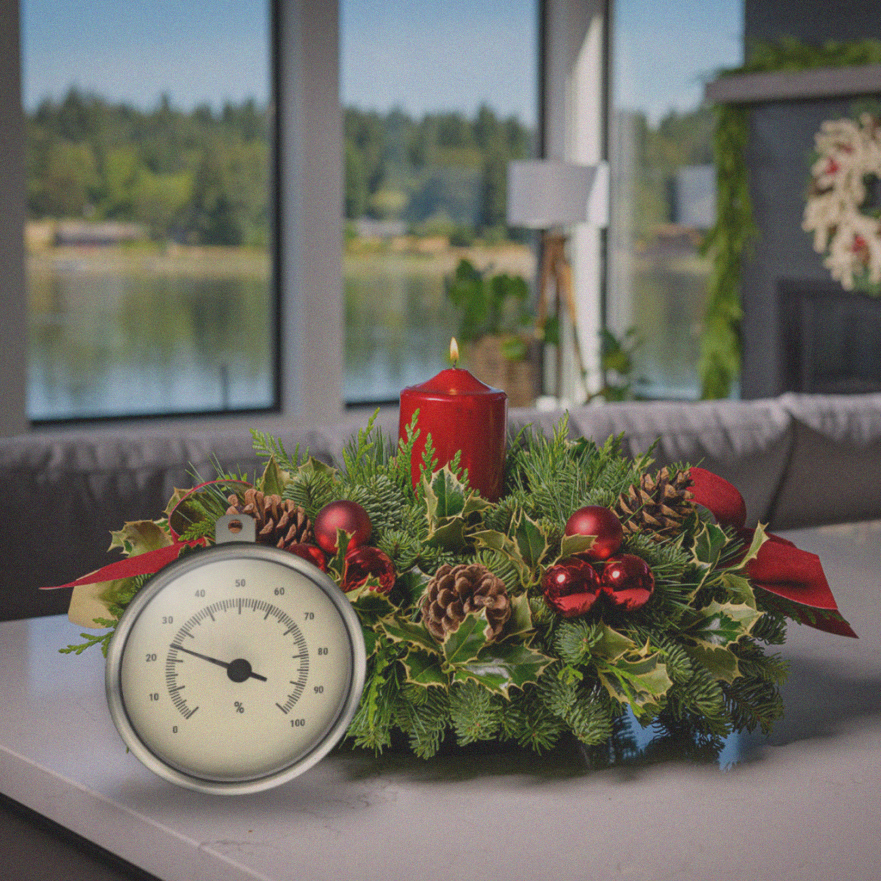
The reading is **25** %
